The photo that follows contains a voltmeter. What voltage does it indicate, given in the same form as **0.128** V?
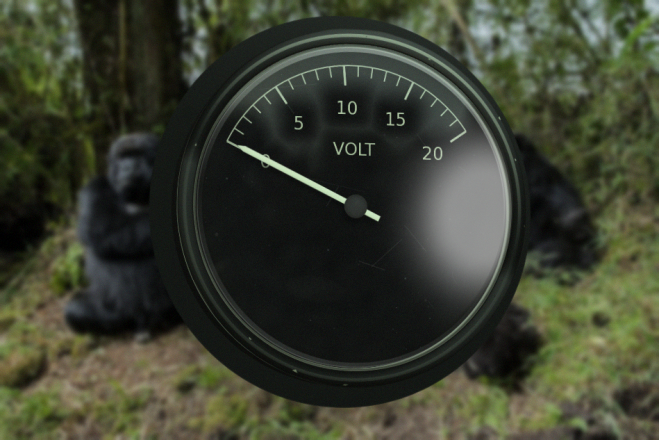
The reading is **0** V
